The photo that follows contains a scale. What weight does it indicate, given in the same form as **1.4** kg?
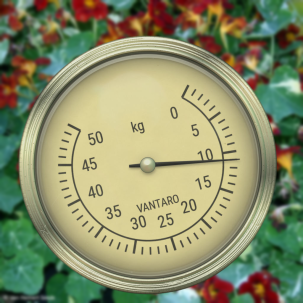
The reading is **11** kg
